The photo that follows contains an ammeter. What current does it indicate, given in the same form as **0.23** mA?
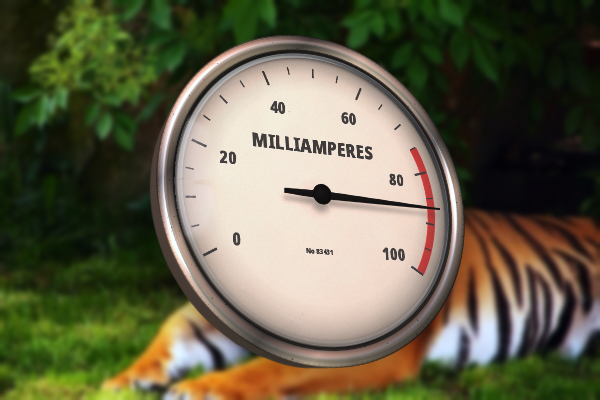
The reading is **87.5** mA
